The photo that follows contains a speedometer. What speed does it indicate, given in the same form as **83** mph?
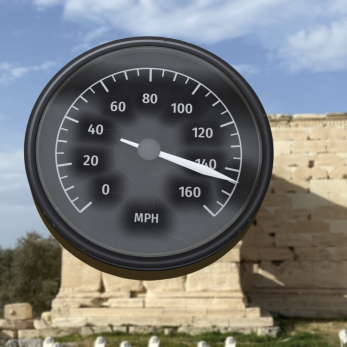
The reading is **145** mph
